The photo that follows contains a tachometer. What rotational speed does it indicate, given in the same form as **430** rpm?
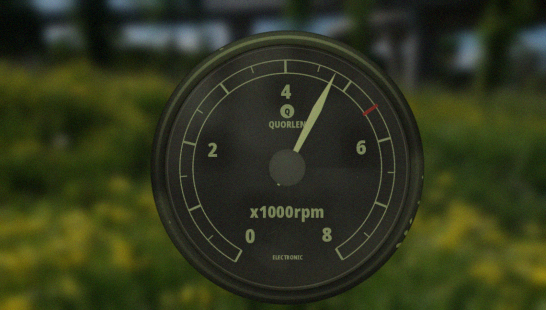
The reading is **4750** rpm
